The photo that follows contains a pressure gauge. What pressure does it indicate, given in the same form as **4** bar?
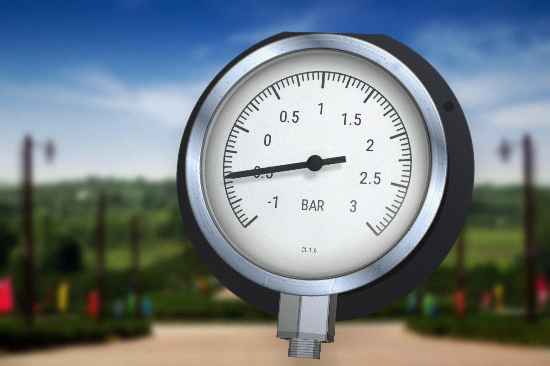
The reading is **-0.5** bar
